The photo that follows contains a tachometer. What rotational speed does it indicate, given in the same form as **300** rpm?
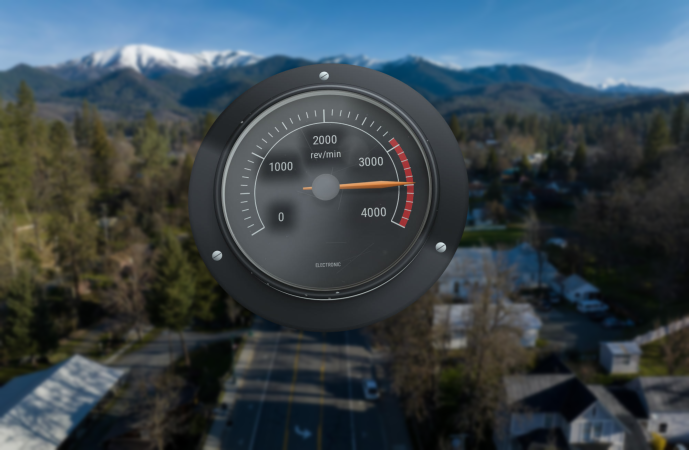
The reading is **3500** rpm
